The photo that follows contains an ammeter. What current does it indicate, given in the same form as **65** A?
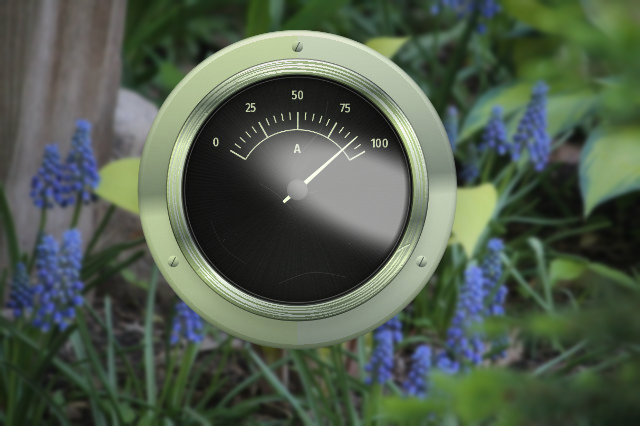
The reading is **90** A
